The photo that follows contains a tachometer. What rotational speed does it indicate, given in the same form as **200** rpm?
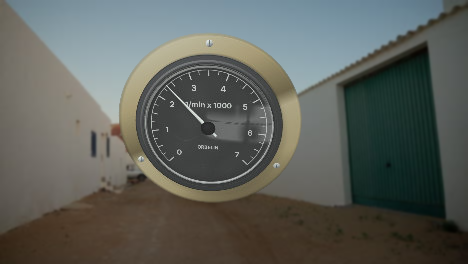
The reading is **2375** rpm
